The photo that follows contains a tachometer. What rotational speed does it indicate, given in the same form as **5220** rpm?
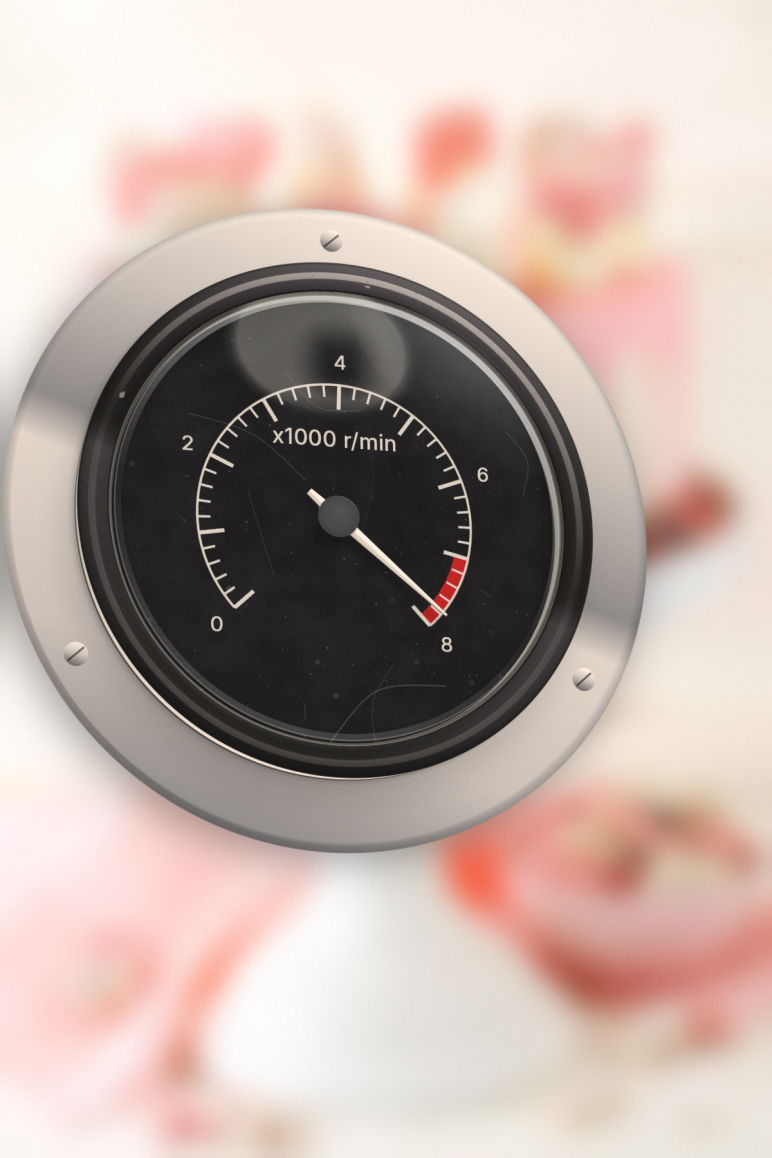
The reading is **7800** rpm
